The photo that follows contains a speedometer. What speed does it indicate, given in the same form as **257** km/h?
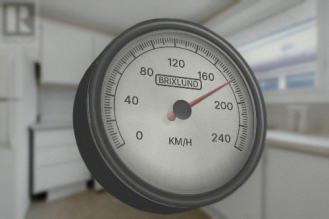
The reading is **180** km/h
